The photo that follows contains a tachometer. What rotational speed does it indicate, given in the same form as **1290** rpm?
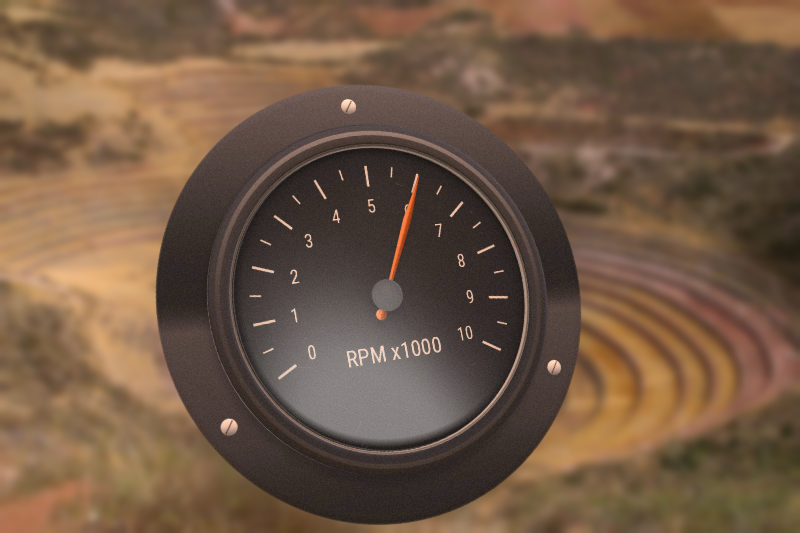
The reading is **6000** rpm
